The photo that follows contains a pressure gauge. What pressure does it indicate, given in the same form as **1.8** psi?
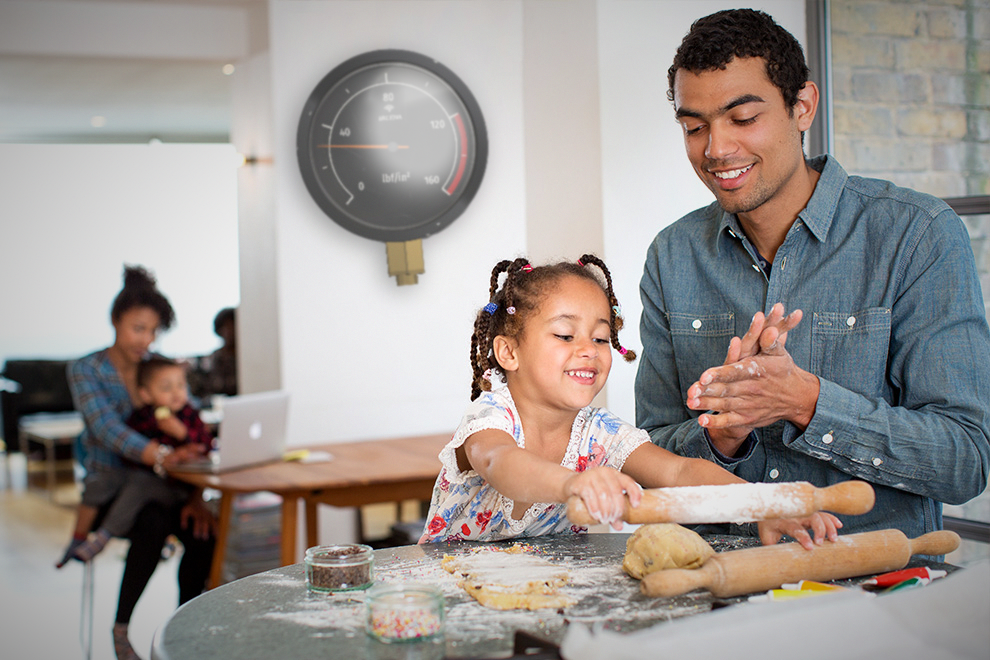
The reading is **30** psi
